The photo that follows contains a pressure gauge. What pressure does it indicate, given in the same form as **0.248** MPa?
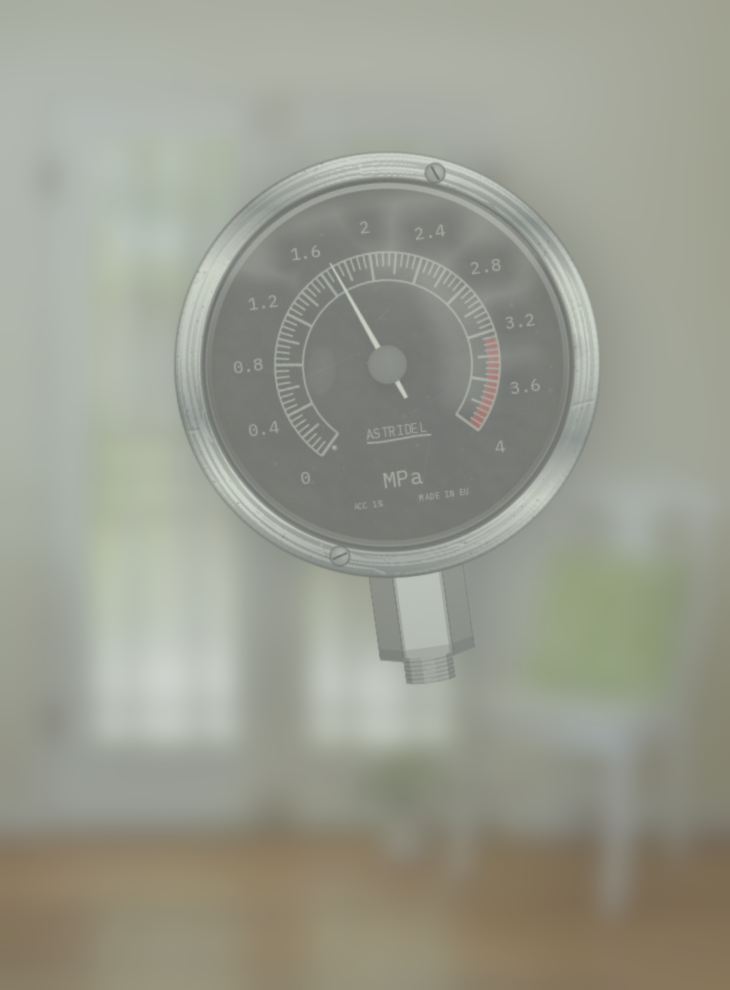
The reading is **1.7** MPa
